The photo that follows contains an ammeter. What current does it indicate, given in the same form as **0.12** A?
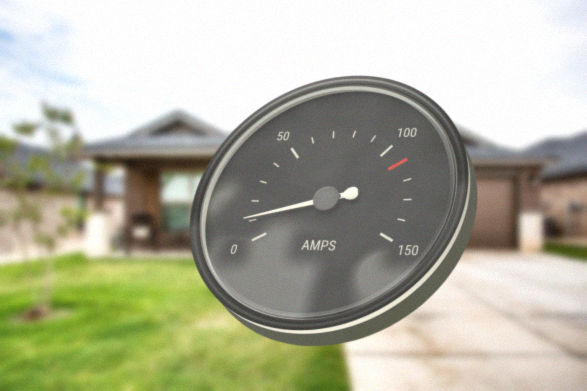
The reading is **10** A
